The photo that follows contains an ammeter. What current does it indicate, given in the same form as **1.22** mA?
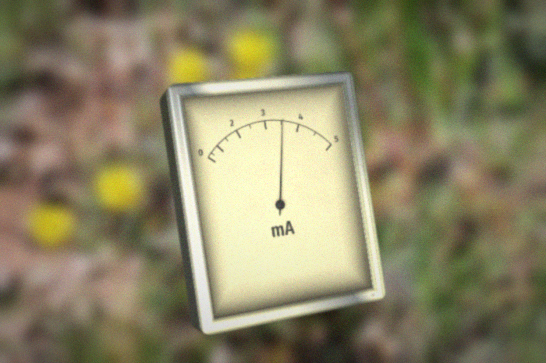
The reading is **3.5** mA
